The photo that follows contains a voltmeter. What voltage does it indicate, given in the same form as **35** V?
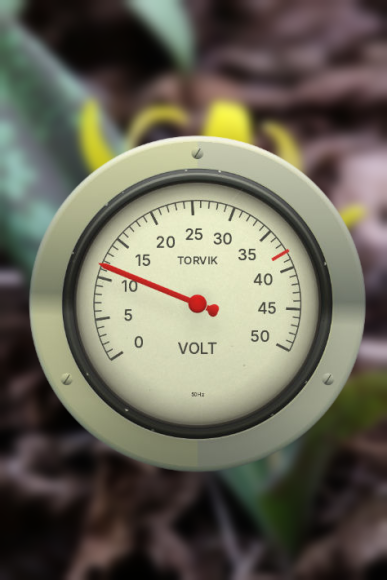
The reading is **11.5** V
